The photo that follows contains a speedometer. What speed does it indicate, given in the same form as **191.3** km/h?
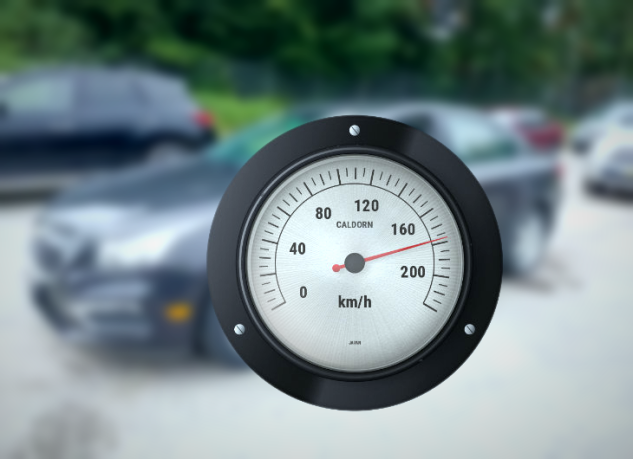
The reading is **177.5** km/h
